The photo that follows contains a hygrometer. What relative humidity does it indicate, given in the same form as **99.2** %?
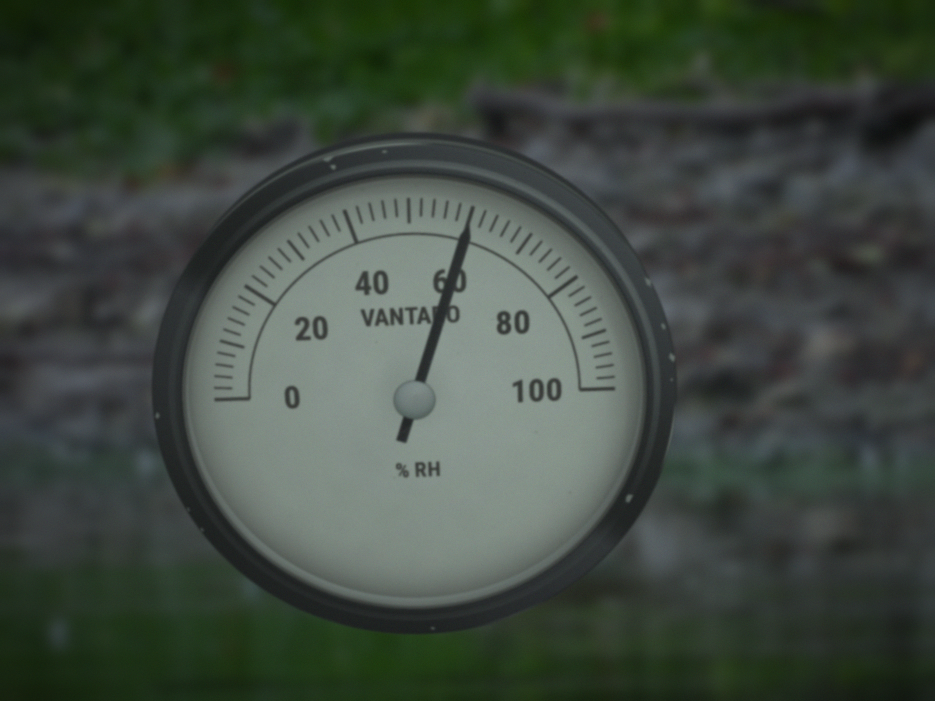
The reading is **60** %
